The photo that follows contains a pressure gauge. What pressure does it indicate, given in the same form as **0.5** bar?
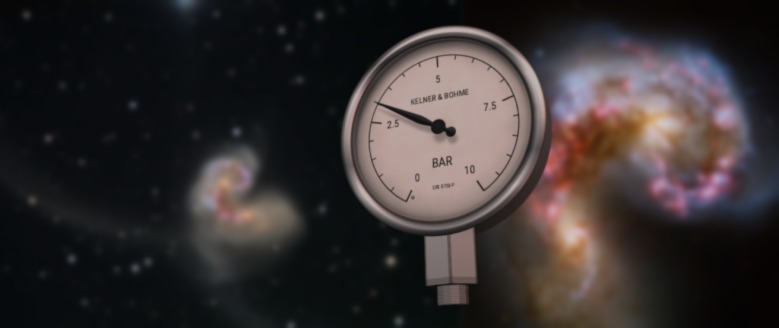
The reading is **3** bar
